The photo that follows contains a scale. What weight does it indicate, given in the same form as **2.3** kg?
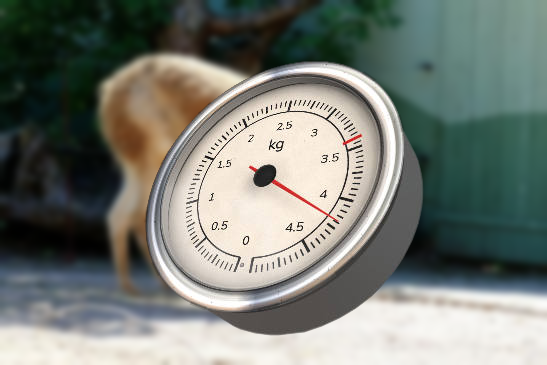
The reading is **4.2** kg
